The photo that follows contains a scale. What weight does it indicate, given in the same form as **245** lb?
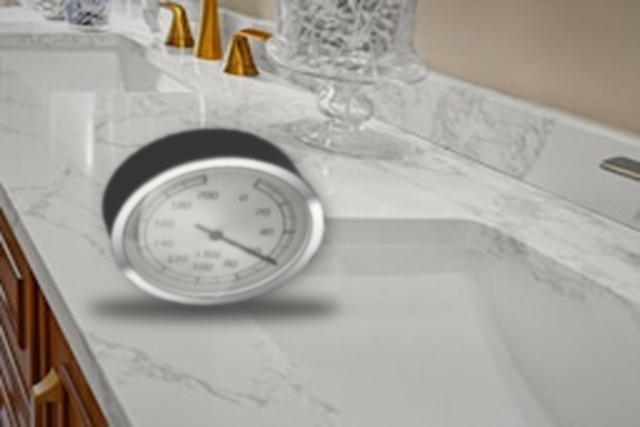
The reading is **60** lb
